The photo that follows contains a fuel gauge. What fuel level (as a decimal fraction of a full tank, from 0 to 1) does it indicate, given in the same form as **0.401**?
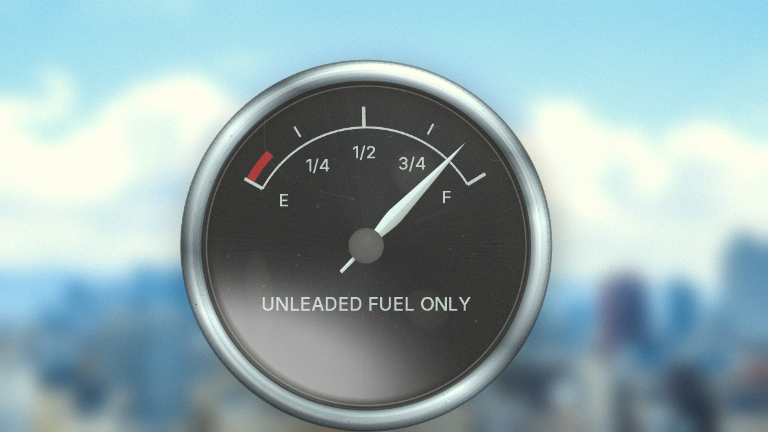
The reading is **0.875**
